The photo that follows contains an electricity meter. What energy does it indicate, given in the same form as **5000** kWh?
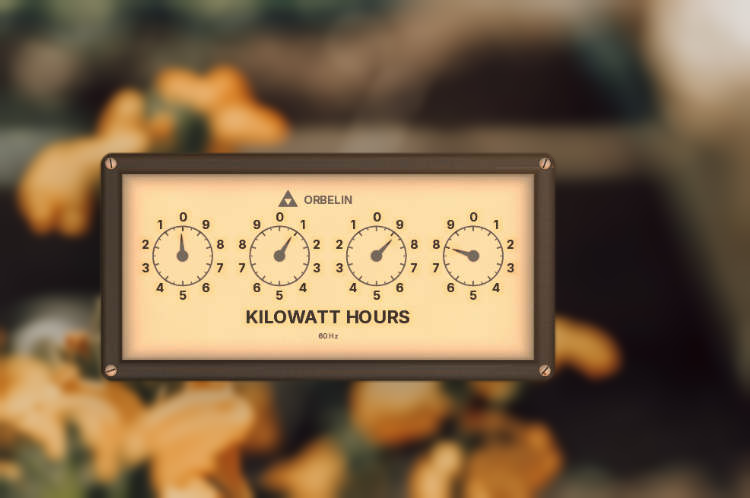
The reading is **88** kWh
